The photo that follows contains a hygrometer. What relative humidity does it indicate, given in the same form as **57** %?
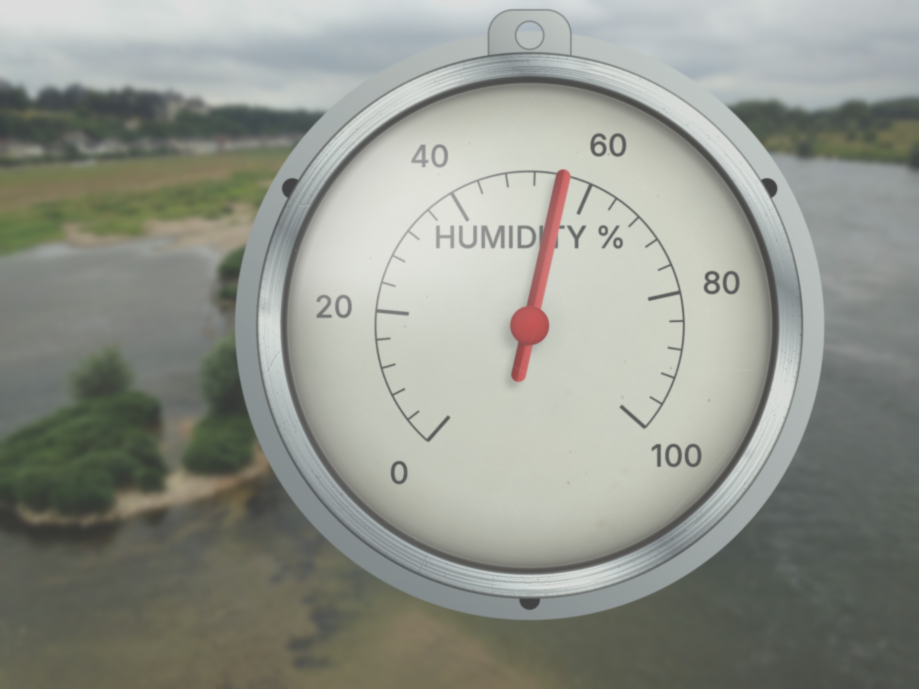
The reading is **56** %
